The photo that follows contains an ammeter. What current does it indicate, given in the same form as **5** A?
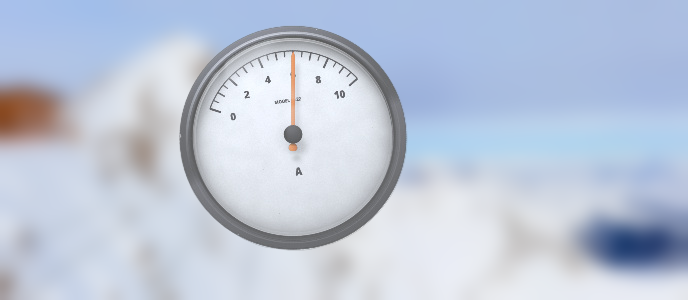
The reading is **6** A
